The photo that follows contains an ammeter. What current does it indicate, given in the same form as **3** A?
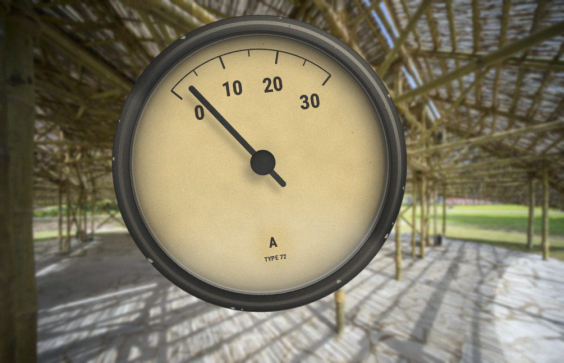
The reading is **2.5** A
